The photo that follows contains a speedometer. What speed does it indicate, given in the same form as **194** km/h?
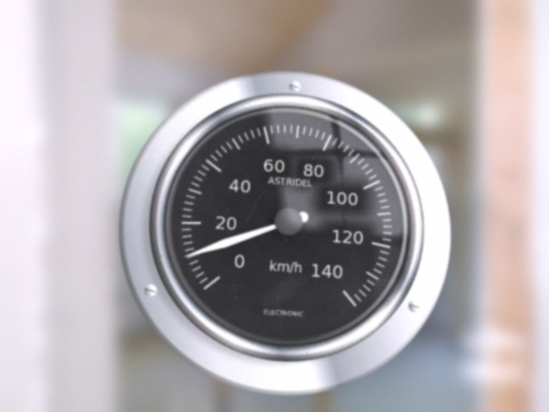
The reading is **10** km/h
